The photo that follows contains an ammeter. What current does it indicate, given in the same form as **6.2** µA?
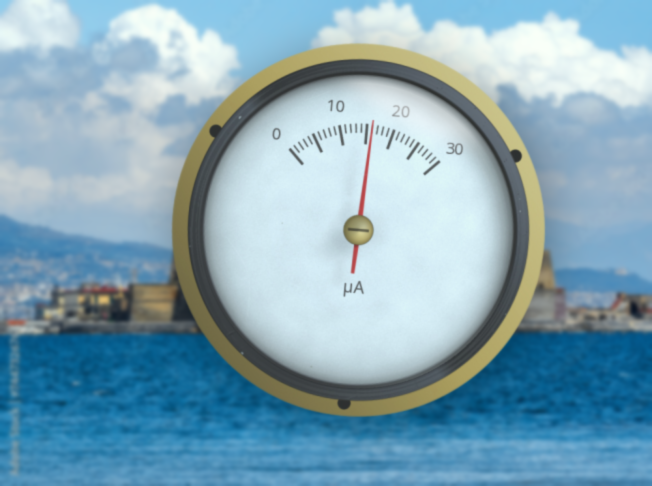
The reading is **16** µA
